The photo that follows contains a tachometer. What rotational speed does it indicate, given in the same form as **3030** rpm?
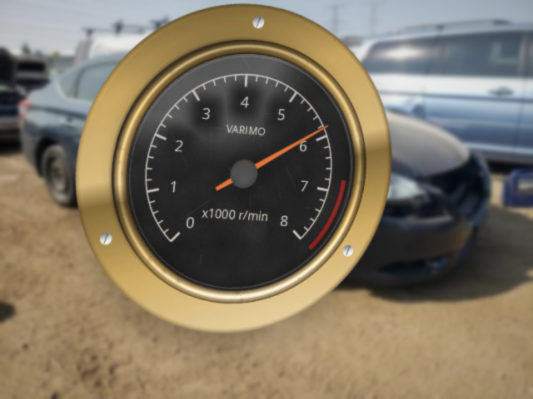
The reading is **5800** rpm
